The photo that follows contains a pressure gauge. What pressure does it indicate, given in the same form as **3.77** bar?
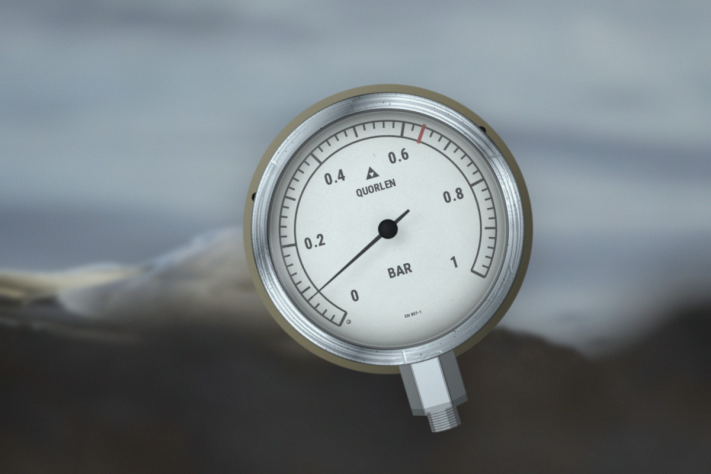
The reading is **0.08** bar
